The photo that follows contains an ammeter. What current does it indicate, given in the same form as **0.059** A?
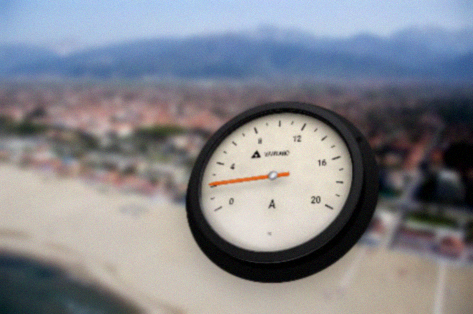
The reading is **2** A
